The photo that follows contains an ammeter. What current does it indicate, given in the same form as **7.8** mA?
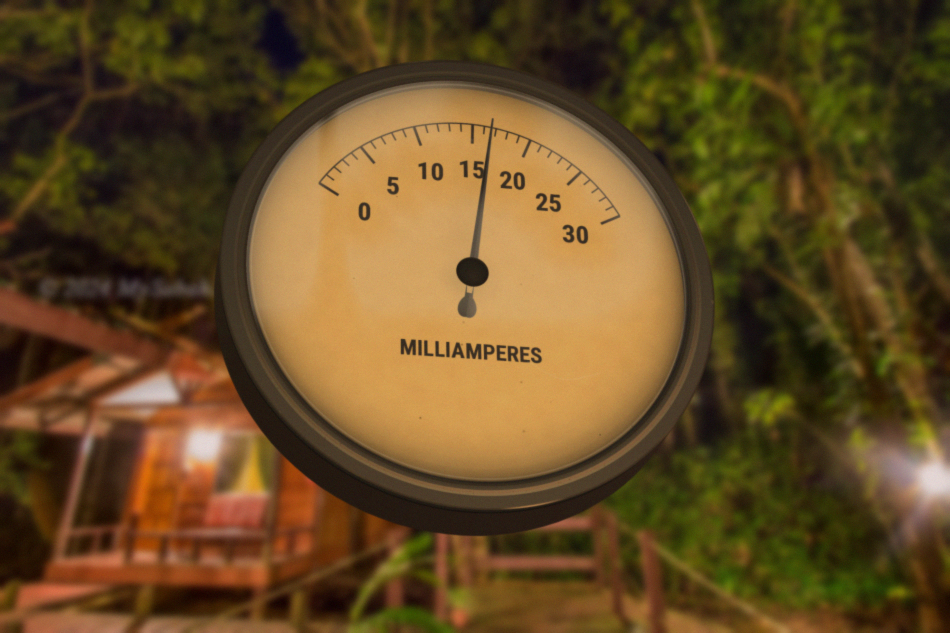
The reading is **16.5** mA
